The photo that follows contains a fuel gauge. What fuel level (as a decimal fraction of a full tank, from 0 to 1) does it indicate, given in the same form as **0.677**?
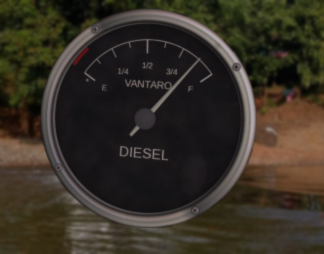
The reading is **0.875**
